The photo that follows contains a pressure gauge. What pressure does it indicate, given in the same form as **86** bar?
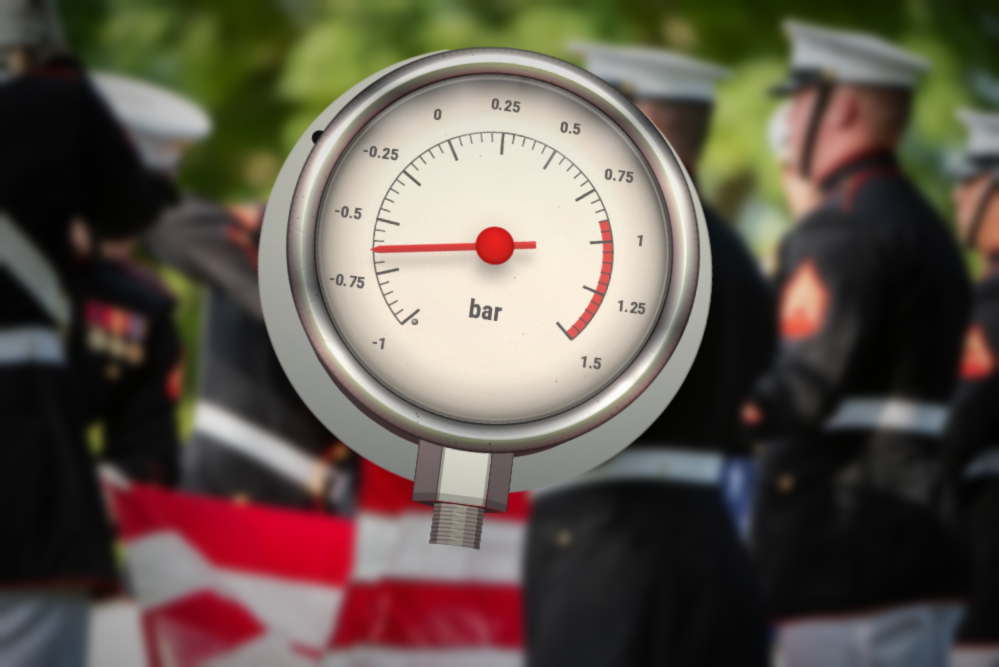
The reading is **-0.65** bar
